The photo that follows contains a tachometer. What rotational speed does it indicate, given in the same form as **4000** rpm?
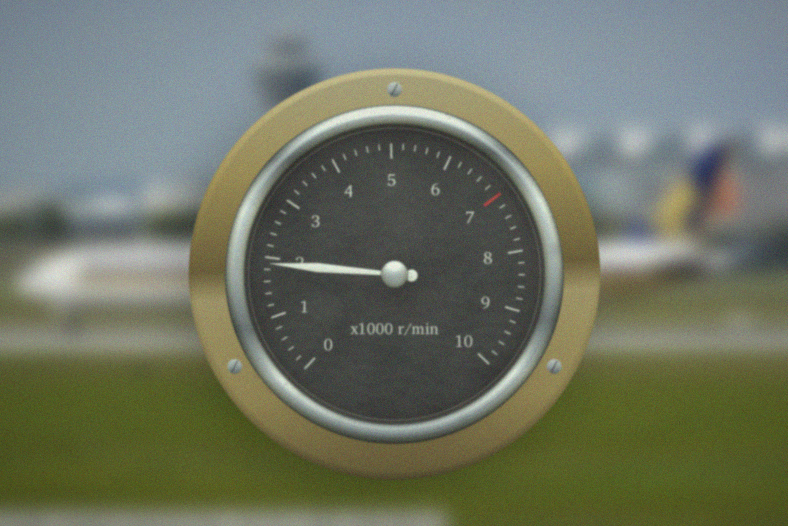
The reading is **1900** rpm
